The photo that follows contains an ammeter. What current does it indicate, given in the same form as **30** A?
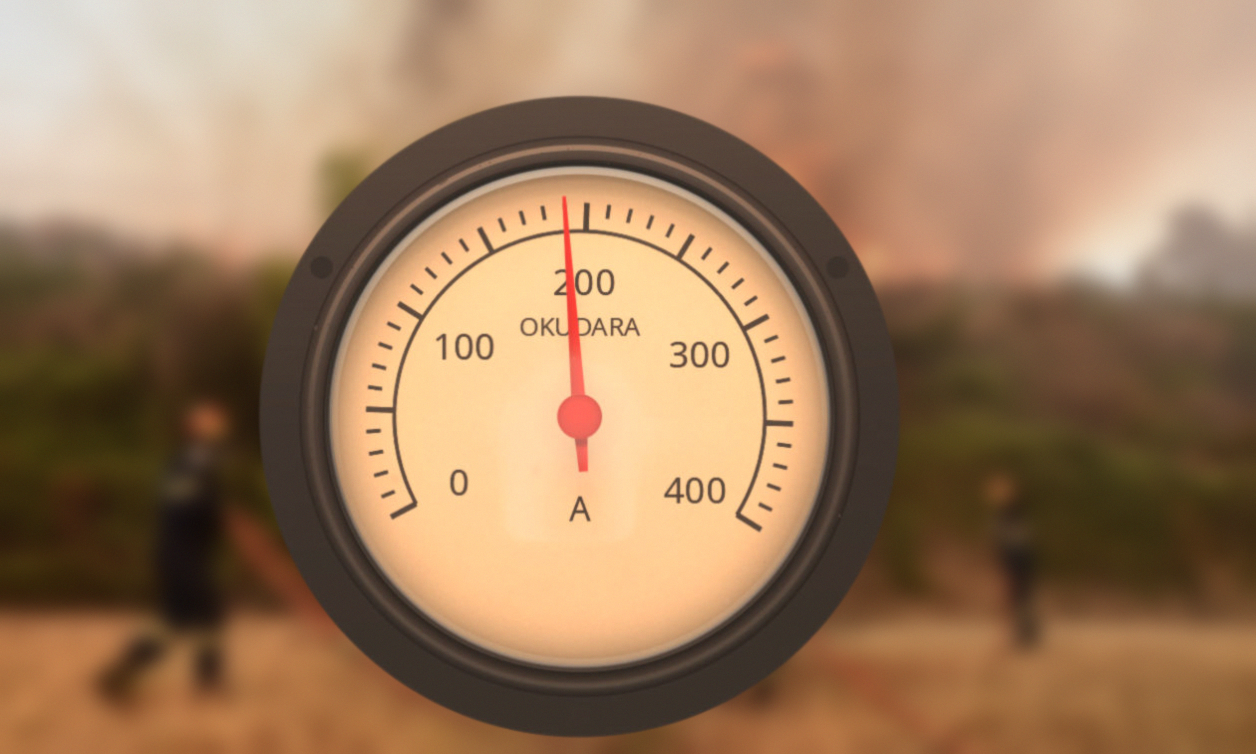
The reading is **190** A
